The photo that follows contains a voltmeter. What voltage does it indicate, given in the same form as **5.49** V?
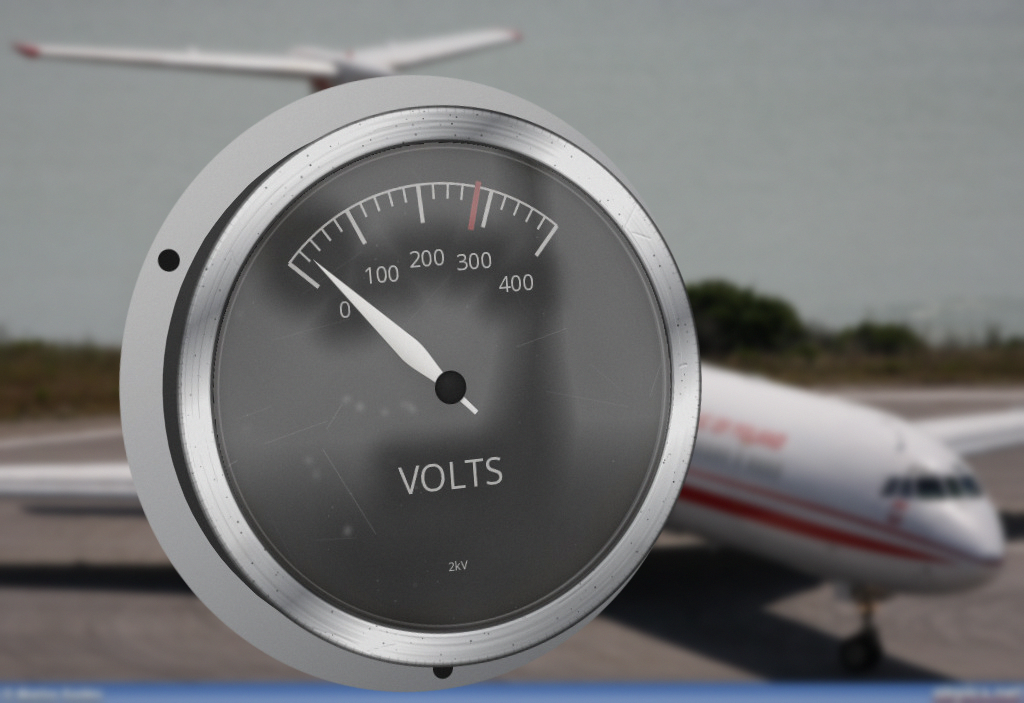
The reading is **20** V
